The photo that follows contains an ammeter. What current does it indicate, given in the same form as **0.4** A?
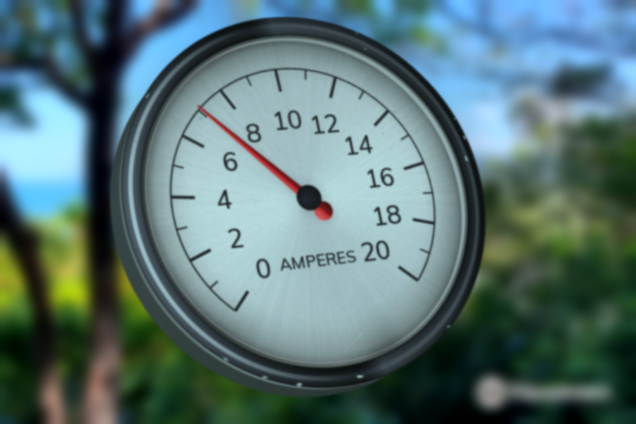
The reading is **7** A
